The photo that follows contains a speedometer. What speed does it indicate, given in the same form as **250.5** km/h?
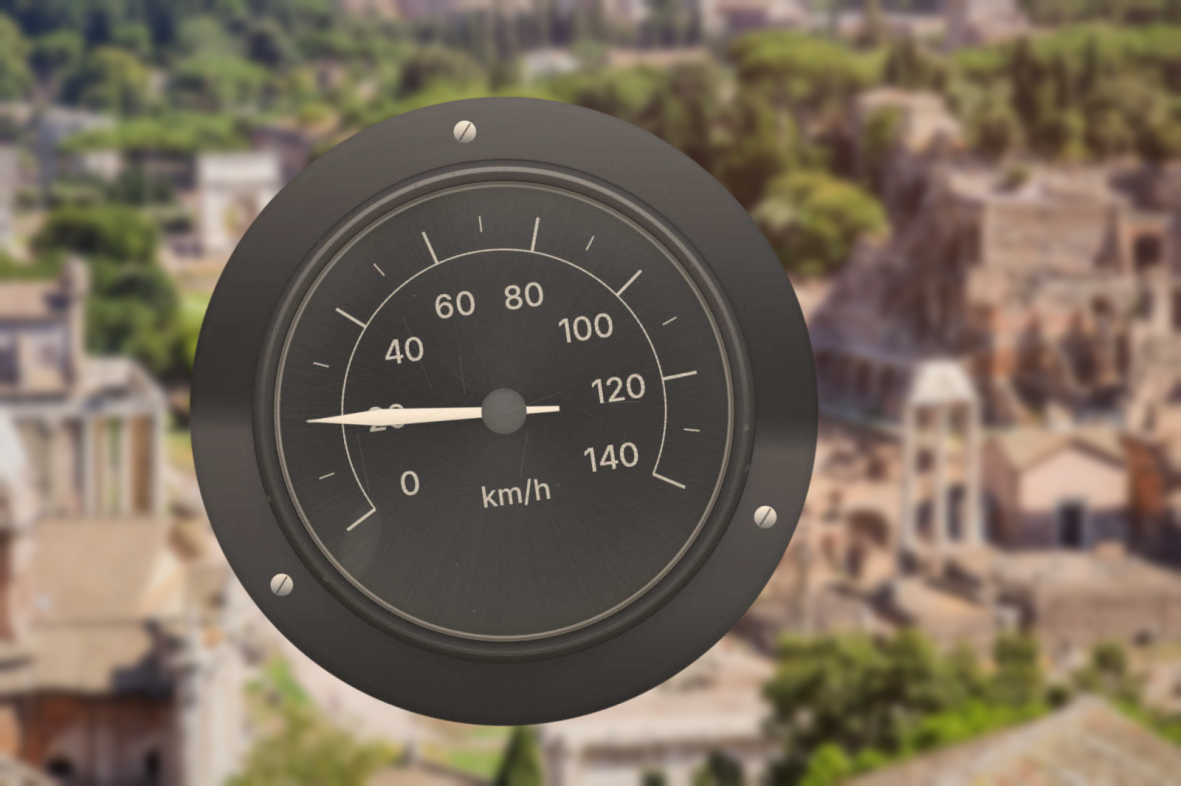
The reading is **20** km/h
